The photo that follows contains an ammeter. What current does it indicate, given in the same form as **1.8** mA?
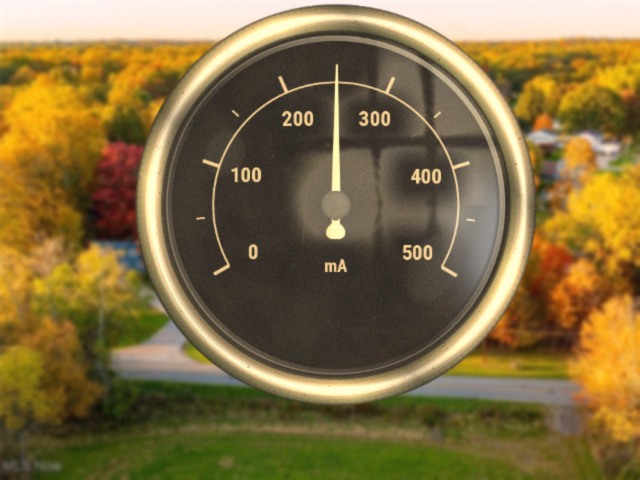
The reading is **250** mA
